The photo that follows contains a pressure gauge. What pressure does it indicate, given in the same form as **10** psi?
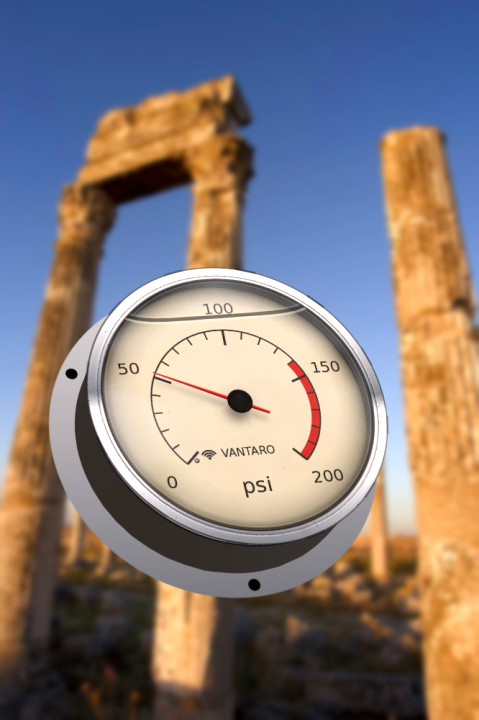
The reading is **50** psi
